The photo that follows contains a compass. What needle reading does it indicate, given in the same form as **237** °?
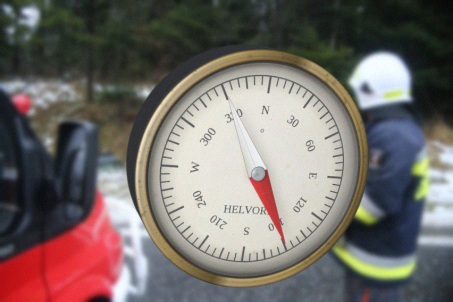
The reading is **150** °
